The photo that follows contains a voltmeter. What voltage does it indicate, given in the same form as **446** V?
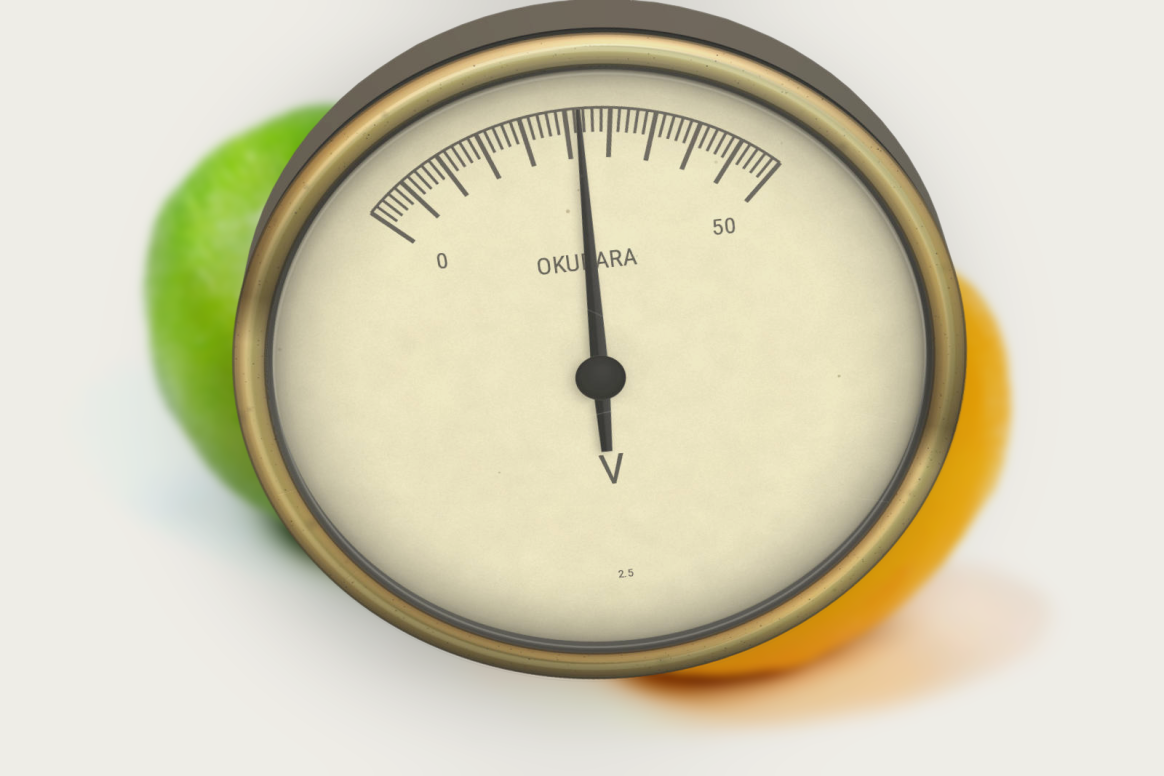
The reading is **26.5** V
